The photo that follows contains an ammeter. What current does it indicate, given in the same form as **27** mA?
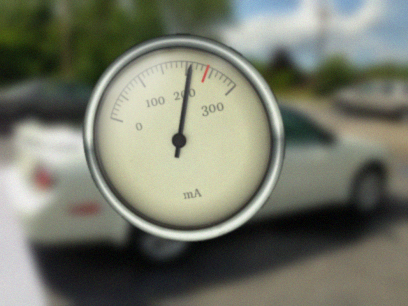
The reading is **210** mA
